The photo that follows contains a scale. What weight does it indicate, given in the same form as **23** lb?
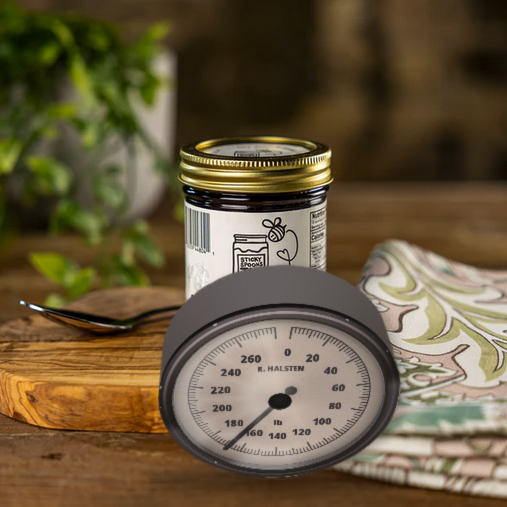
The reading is **170** lb
